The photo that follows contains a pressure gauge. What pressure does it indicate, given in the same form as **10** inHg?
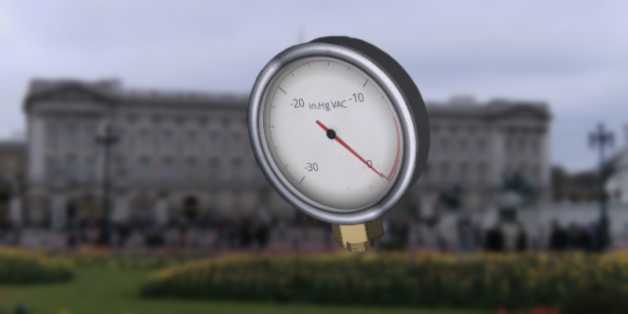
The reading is **0** inHg
